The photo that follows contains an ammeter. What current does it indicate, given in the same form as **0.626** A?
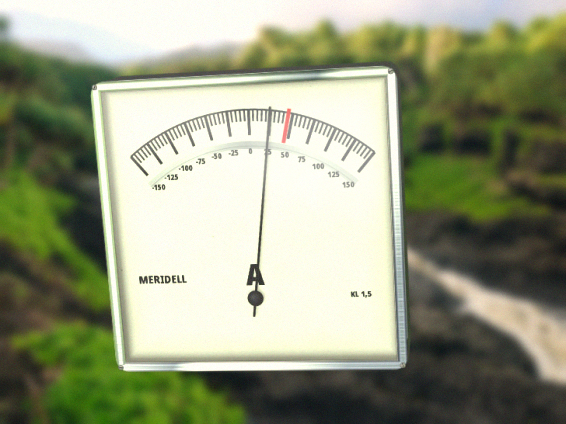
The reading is **25** A
